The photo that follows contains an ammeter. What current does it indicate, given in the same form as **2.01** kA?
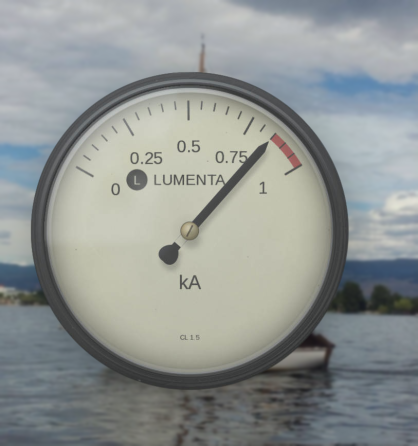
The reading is **0.85** kA
